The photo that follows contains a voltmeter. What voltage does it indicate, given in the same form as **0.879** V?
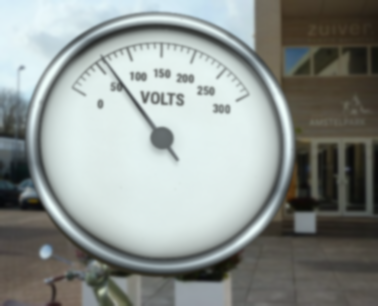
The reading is **60** V
